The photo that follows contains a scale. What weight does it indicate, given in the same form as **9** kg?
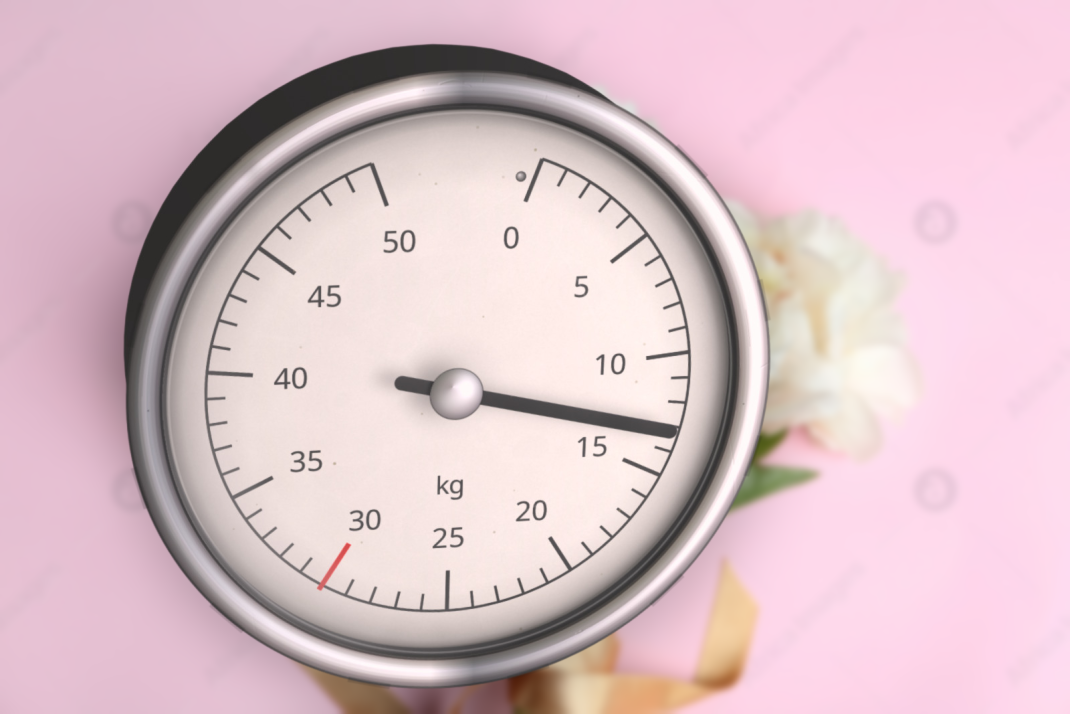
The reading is **13** kg
